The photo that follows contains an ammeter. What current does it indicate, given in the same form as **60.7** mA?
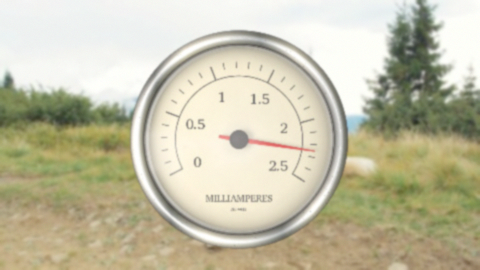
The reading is **2.25** mA
